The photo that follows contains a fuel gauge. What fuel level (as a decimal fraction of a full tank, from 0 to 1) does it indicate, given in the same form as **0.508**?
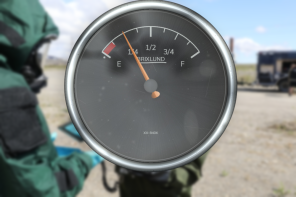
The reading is **0.25**
